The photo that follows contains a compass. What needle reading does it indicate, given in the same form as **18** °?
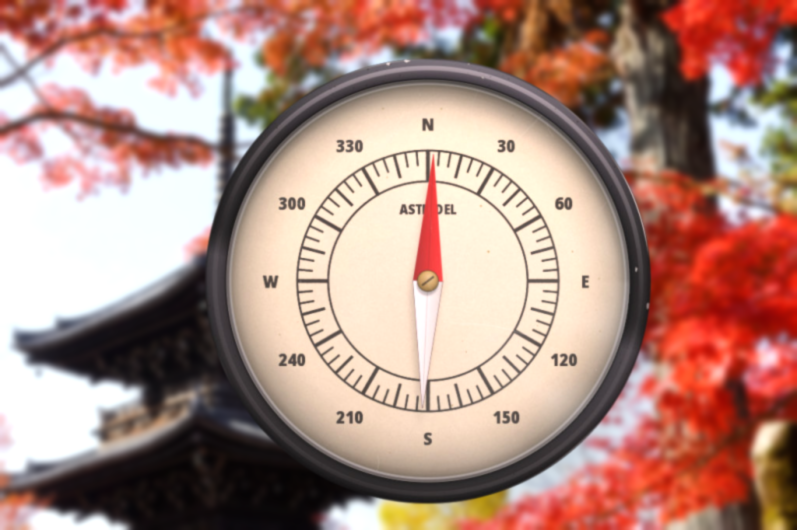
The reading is **2.5** °
